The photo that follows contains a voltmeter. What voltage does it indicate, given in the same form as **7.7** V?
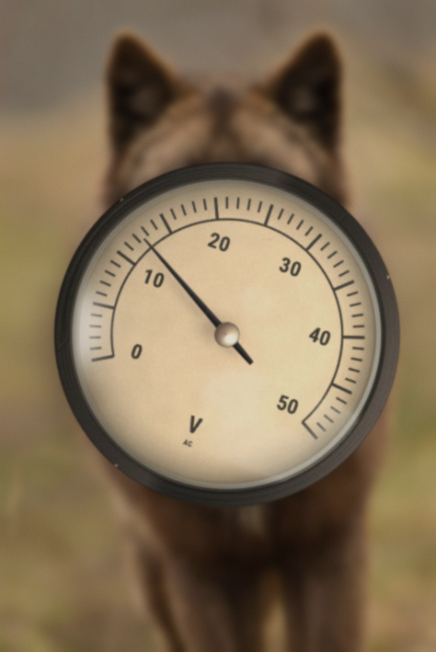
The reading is **12.5** V
